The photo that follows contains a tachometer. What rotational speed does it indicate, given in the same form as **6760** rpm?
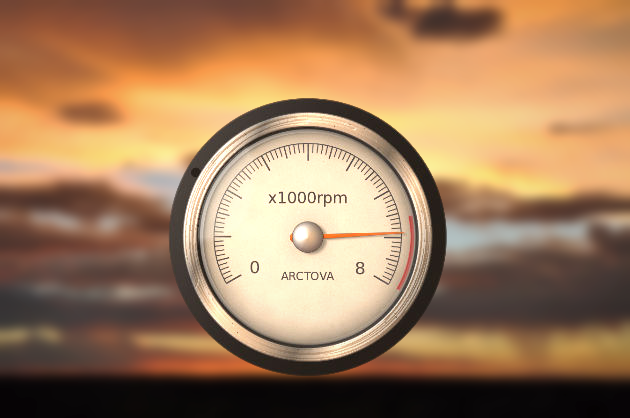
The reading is **6900** rpm
